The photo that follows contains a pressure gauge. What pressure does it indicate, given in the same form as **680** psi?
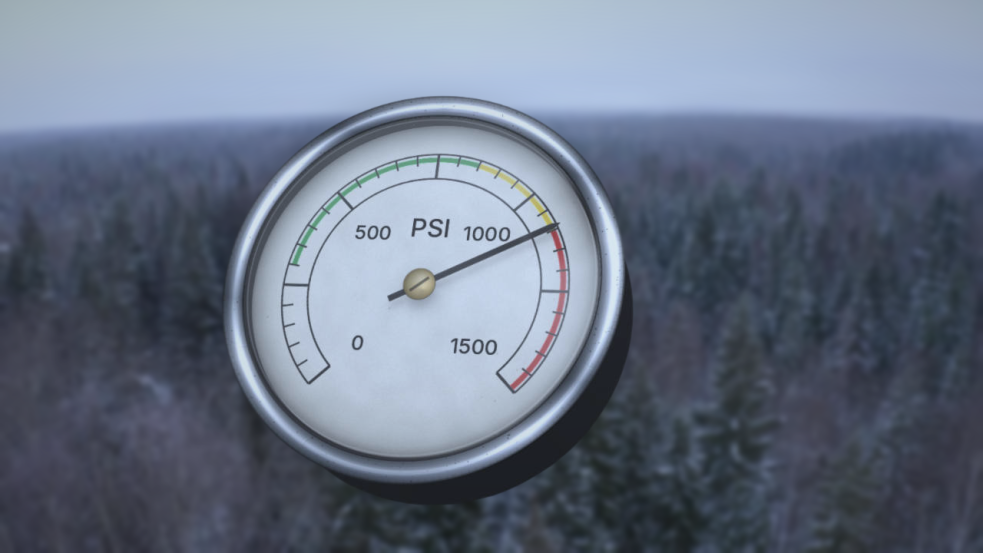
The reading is **1100** psi
